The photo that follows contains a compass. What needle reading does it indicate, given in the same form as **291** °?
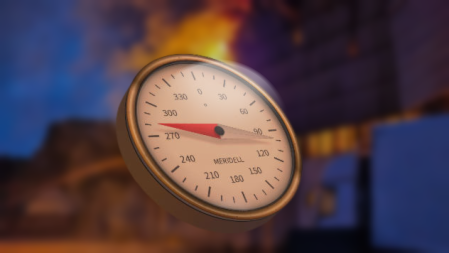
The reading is **280** °
